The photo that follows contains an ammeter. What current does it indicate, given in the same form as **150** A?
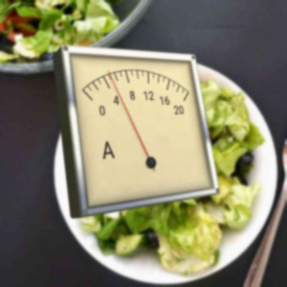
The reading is **5** A
